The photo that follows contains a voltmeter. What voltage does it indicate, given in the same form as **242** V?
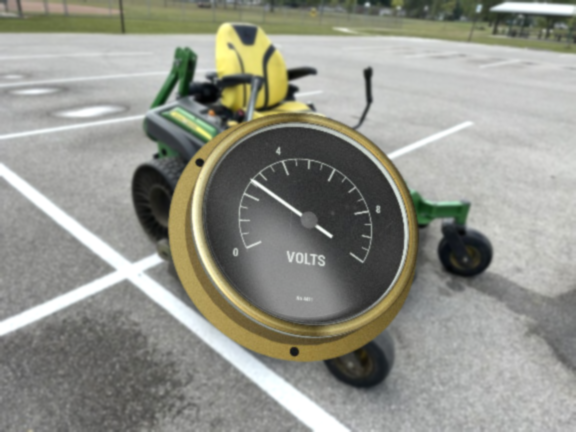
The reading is **2.5** V
